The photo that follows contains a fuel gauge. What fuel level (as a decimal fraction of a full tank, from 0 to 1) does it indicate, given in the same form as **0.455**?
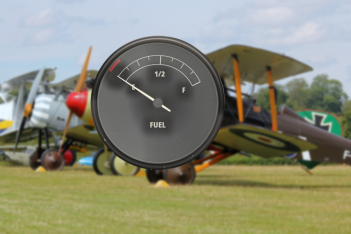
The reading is **0**
